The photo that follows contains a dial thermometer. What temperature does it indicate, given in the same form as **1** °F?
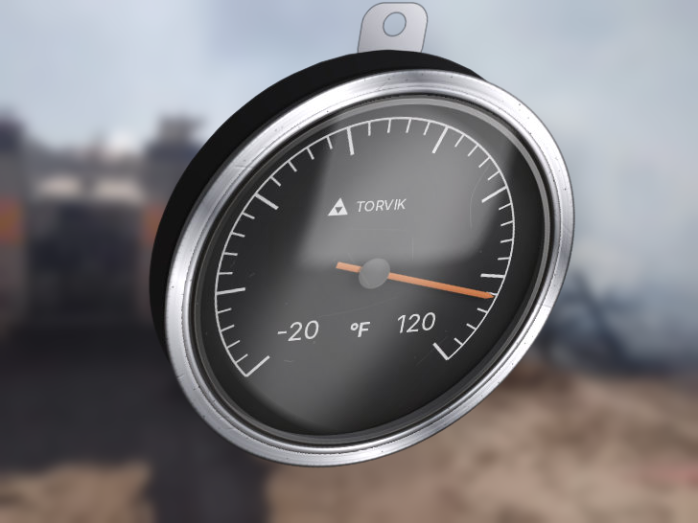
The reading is **104** °F
